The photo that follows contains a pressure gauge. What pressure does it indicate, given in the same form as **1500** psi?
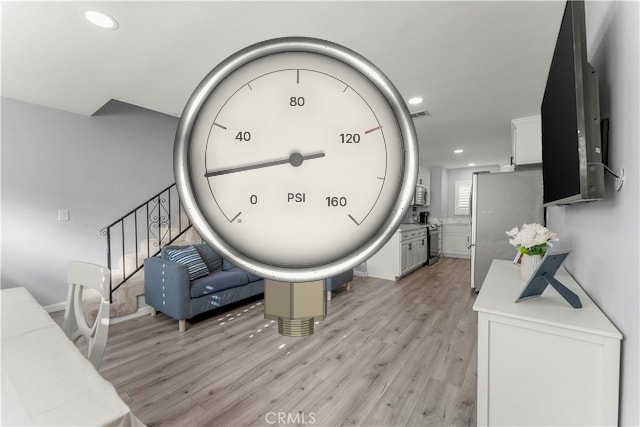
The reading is **20** psi
